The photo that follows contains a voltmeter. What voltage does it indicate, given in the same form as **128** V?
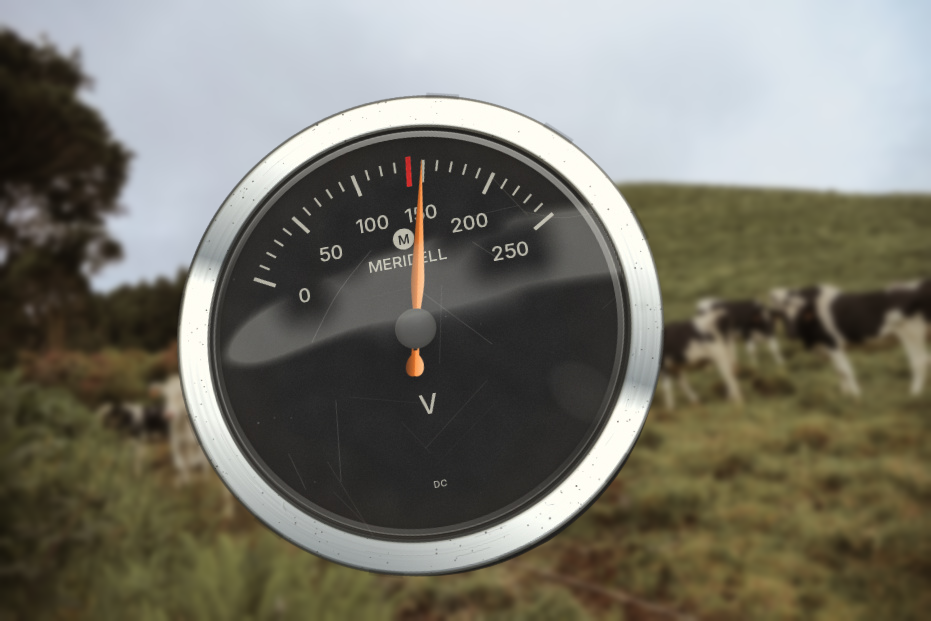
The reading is **150** V
